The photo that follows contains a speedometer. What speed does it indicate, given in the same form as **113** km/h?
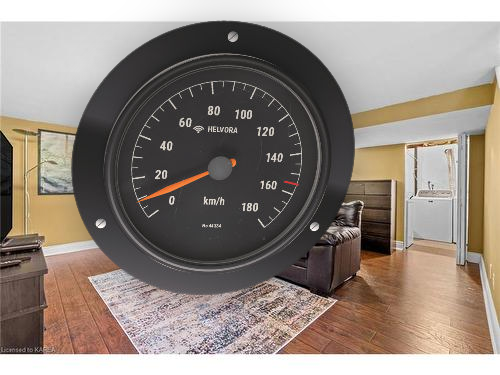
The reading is **10** km/h
